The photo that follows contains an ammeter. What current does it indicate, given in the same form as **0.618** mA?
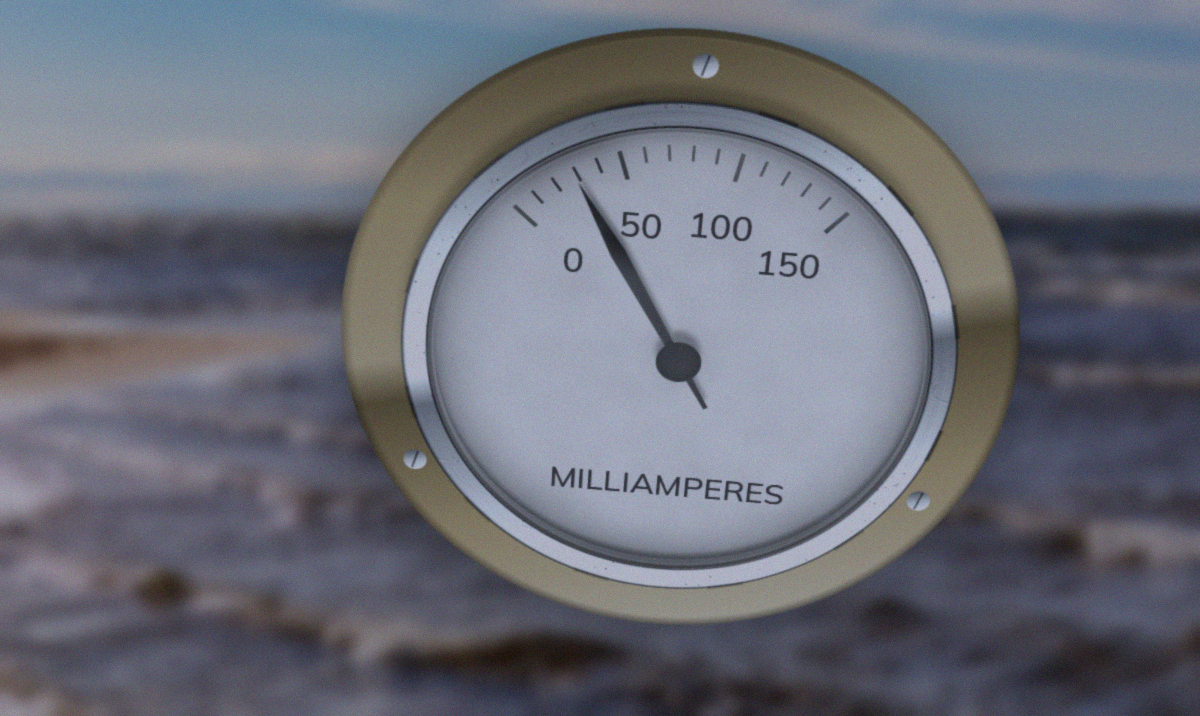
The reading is **30** mA
